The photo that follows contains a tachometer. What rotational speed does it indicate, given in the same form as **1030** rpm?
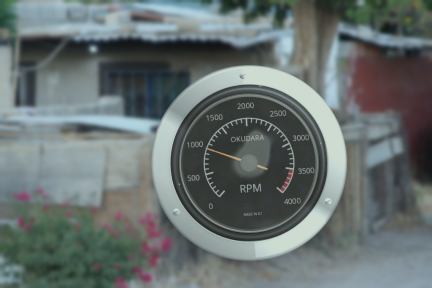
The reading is **1000** rpm
